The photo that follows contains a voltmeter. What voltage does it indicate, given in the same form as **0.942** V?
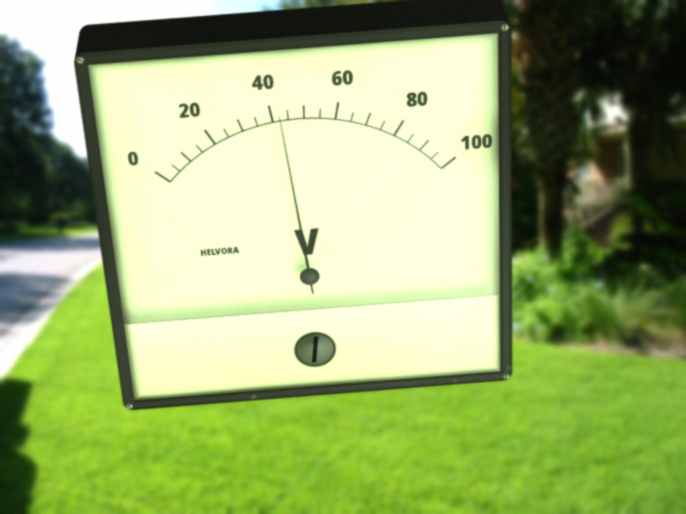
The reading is **42.5** V
